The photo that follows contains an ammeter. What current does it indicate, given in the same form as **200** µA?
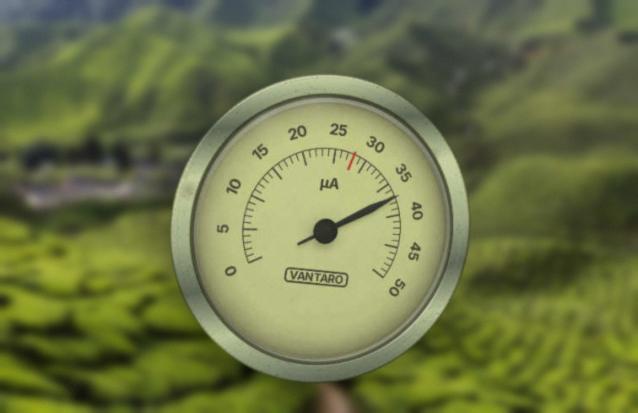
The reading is **37** µA
